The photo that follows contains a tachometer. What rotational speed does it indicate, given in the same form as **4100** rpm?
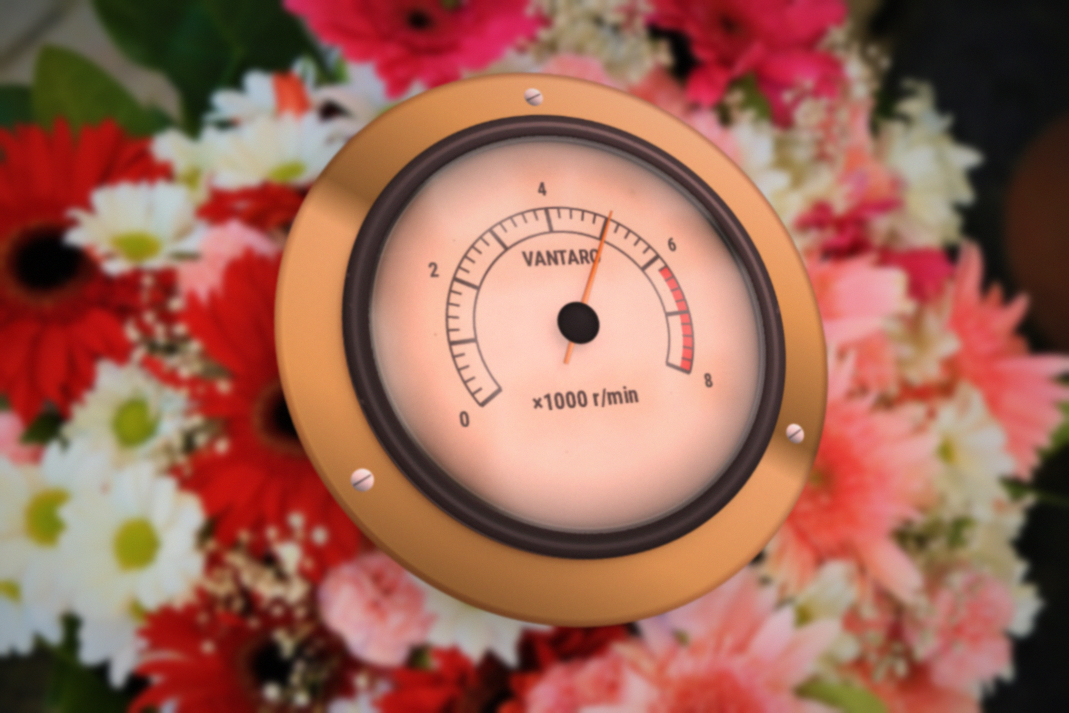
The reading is **5000** rpm
